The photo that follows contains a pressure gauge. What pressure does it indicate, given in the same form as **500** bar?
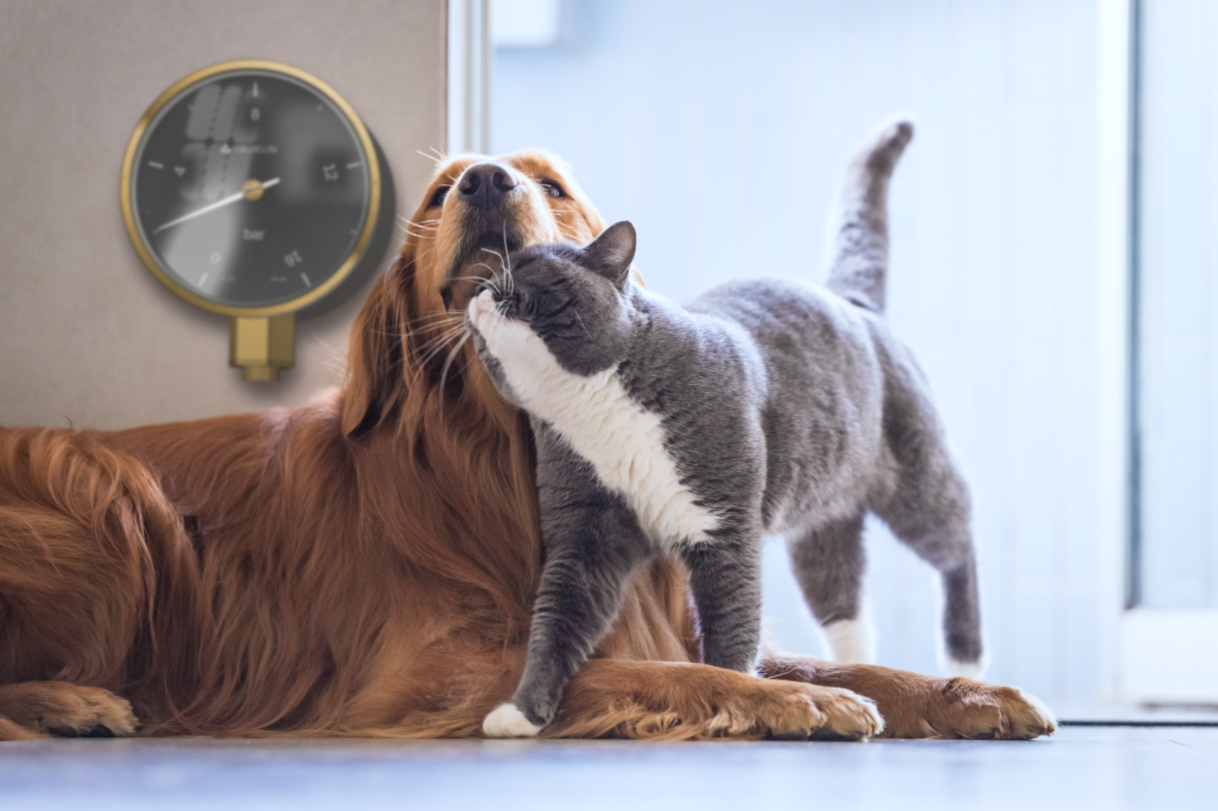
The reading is **2** bar
